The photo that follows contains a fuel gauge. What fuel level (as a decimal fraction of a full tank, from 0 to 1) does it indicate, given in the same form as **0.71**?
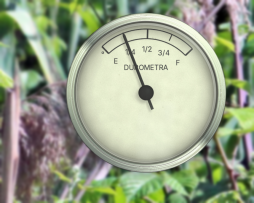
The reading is **0.25**
